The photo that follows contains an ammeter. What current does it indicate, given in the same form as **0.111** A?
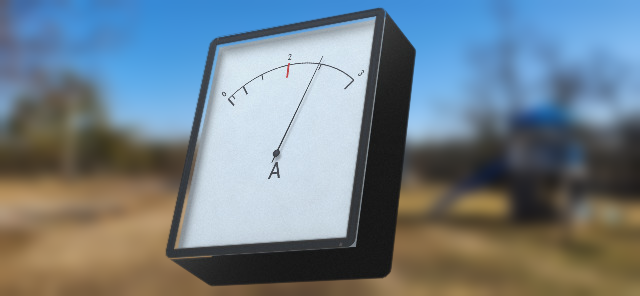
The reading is **2.5** A
